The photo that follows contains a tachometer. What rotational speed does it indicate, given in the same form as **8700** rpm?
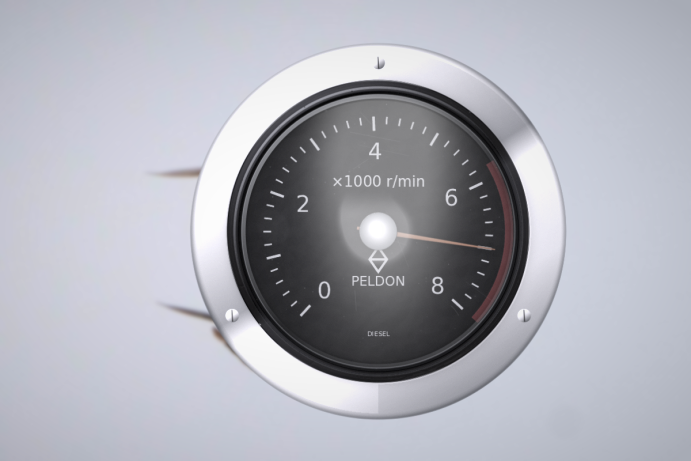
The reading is **7000** rpm
